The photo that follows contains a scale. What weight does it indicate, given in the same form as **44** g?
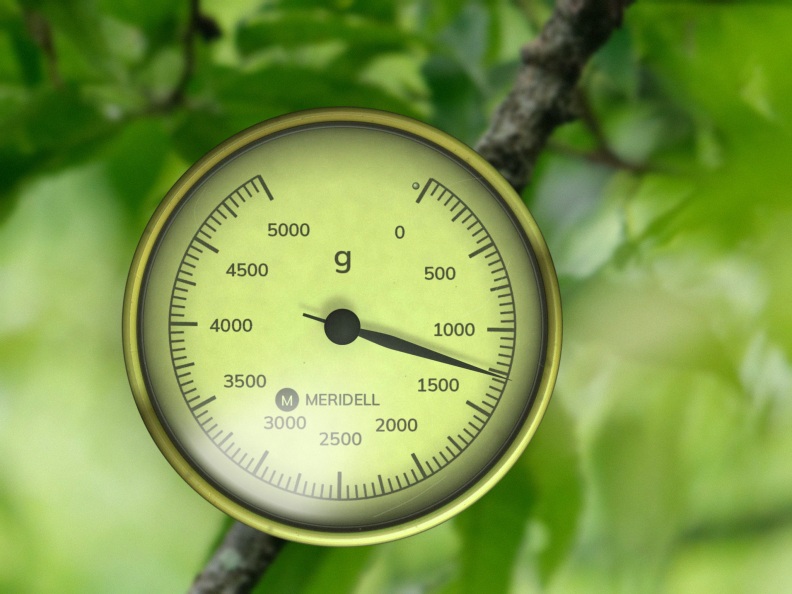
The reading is **1275** g
